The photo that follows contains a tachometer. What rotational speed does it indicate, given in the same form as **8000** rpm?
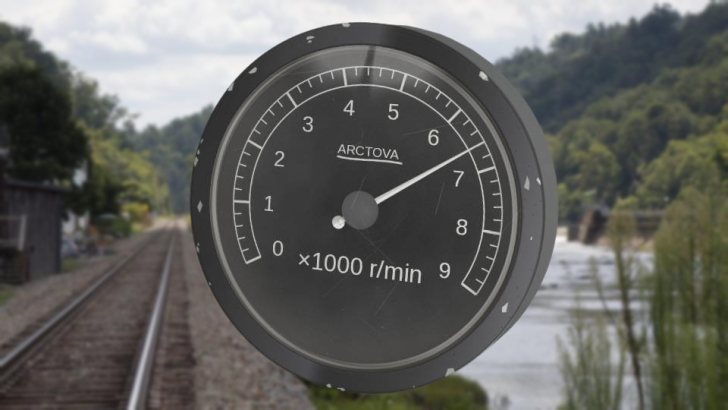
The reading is **6600** rpm
